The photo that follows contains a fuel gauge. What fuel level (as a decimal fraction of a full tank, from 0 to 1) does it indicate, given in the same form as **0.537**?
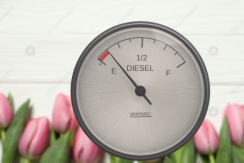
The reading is **0.125**
